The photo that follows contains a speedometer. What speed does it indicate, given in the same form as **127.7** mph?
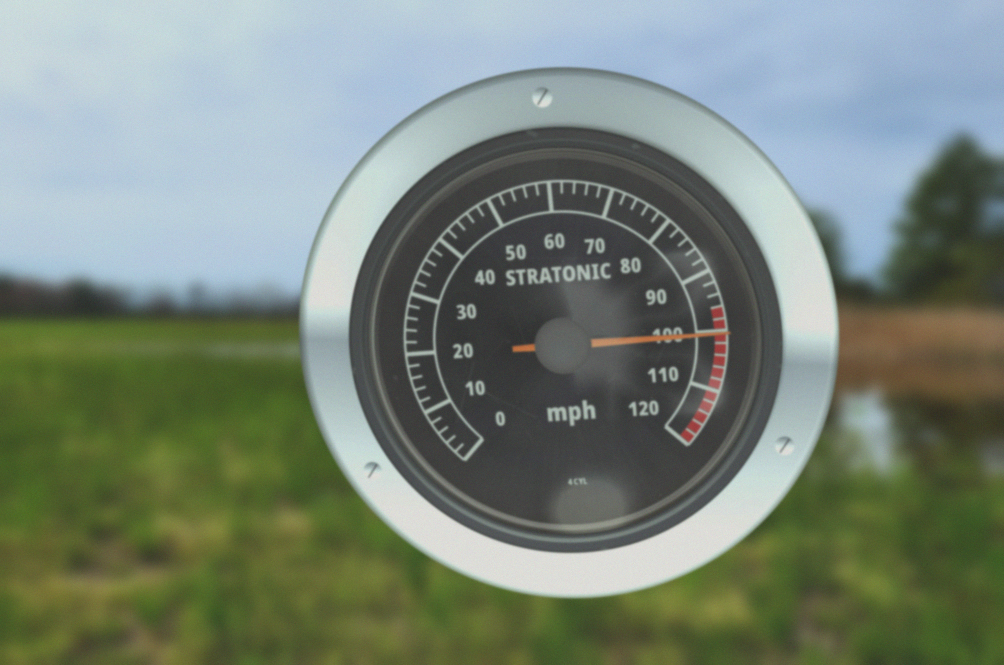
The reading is **100** mph
